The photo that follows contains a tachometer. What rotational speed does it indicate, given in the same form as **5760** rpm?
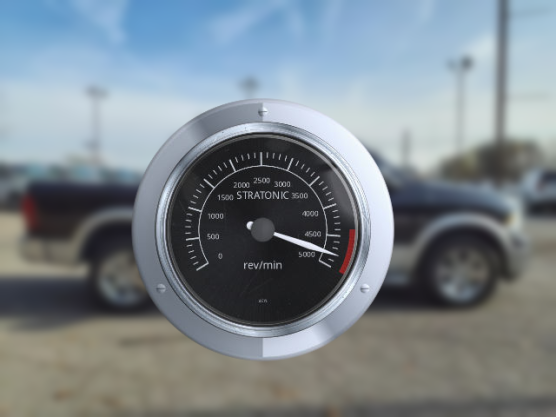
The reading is **4800** rpm
